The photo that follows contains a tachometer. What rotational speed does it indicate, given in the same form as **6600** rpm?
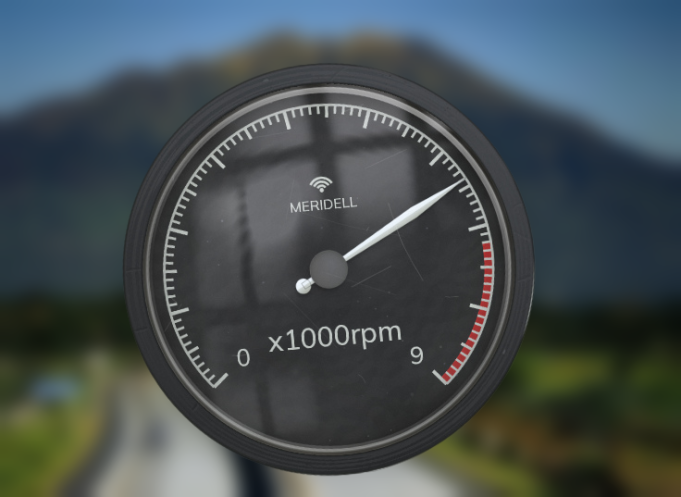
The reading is **6400** rpm
